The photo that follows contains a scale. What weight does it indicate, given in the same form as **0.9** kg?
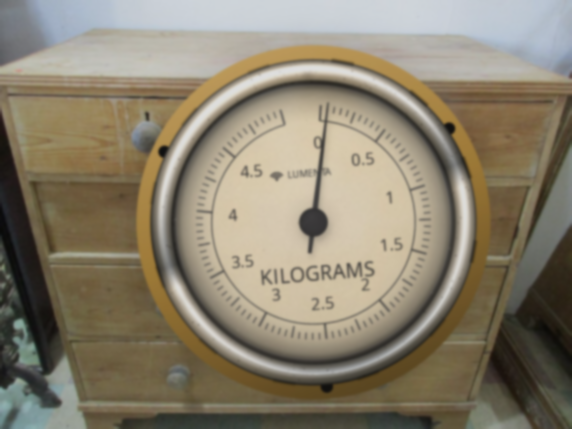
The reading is **0.05** kg
